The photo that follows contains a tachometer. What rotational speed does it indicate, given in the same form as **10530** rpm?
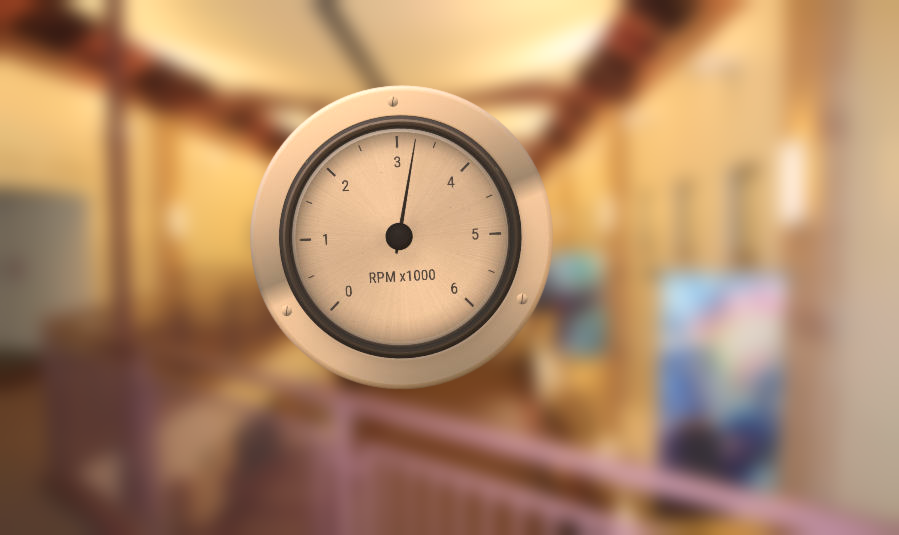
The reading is **3250** rpm
